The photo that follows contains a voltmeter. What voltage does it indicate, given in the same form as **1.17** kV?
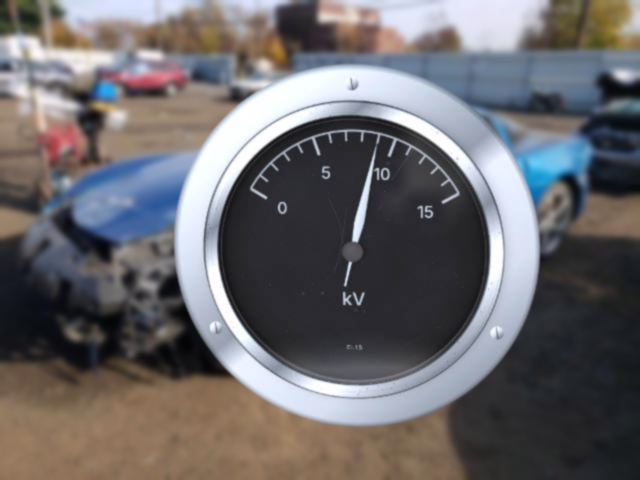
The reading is **9** kV
